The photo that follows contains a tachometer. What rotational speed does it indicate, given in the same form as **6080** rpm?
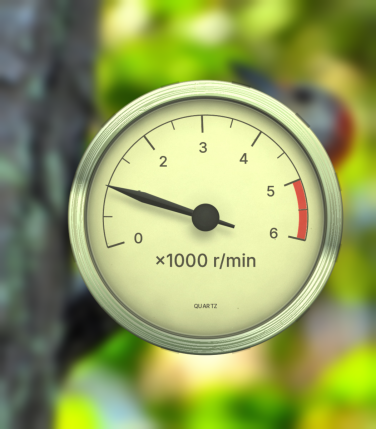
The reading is **1000** rpm
